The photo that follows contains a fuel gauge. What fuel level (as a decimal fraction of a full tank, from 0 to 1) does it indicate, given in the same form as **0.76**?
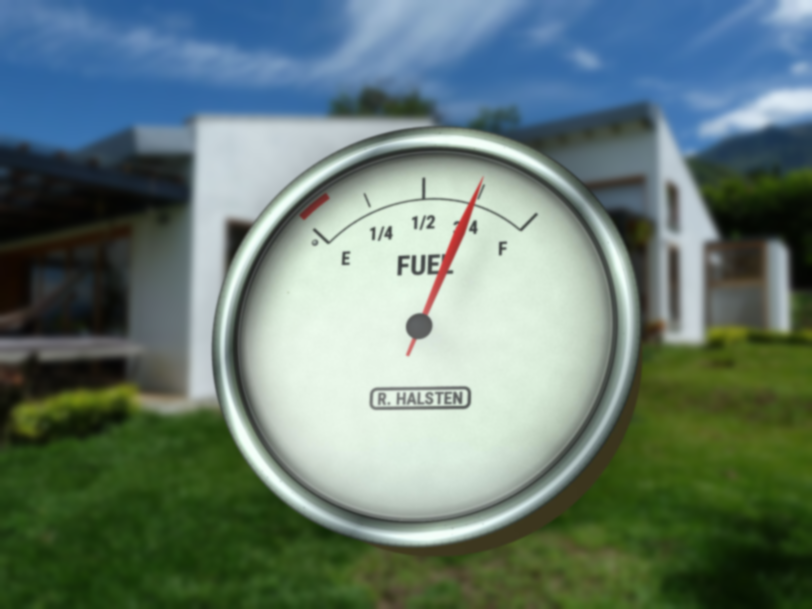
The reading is **0.75**
